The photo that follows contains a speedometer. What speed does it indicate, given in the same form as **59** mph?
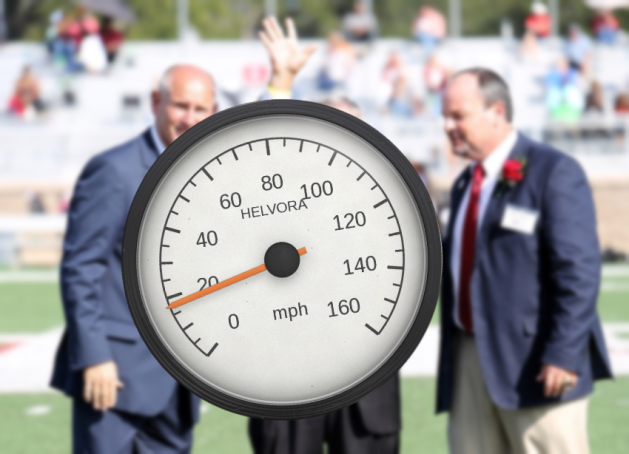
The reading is **17.5** mph
